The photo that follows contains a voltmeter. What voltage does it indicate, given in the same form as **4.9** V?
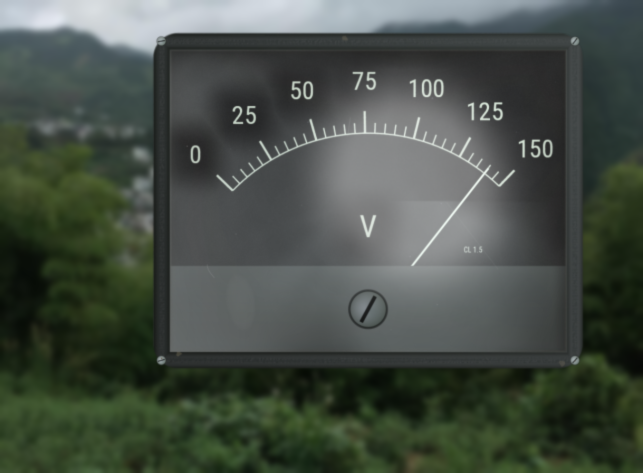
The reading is **140** V
